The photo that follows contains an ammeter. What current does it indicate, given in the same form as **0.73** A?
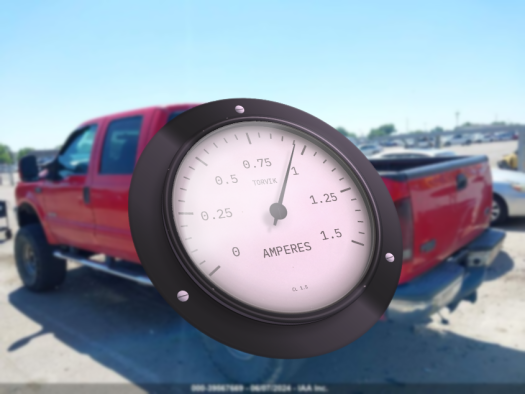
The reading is **0.95** A
